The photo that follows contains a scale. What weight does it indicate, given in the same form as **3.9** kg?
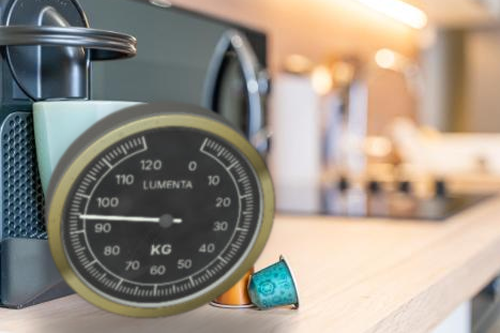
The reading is **95** kg
